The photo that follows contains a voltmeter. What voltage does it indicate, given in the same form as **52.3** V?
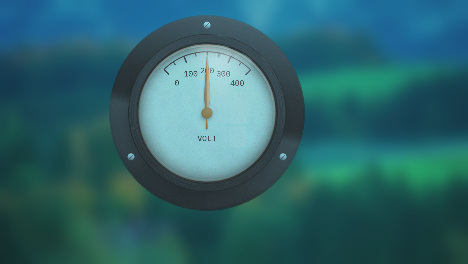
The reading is **200** V
